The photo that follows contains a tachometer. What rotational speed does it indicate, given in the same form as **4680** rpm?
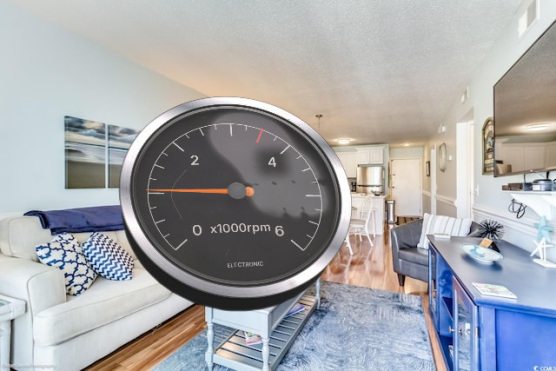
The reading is **1000** rpm
